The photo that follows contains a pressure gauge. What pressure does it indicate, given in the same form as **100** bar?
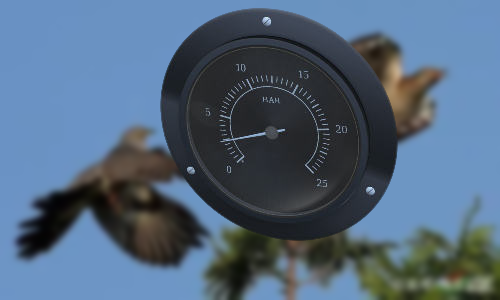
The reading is **2.5** bar
